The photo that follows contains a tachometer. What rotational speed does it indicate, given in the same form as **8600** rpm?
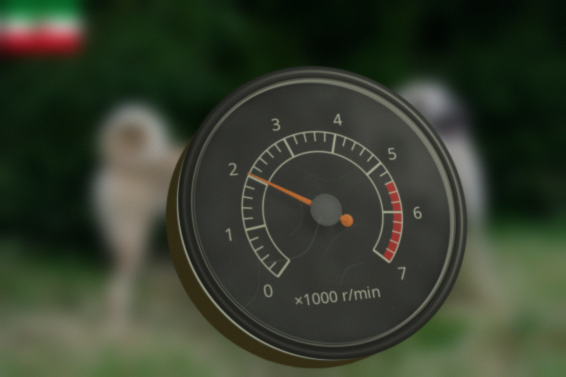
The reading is **2000** rpm
